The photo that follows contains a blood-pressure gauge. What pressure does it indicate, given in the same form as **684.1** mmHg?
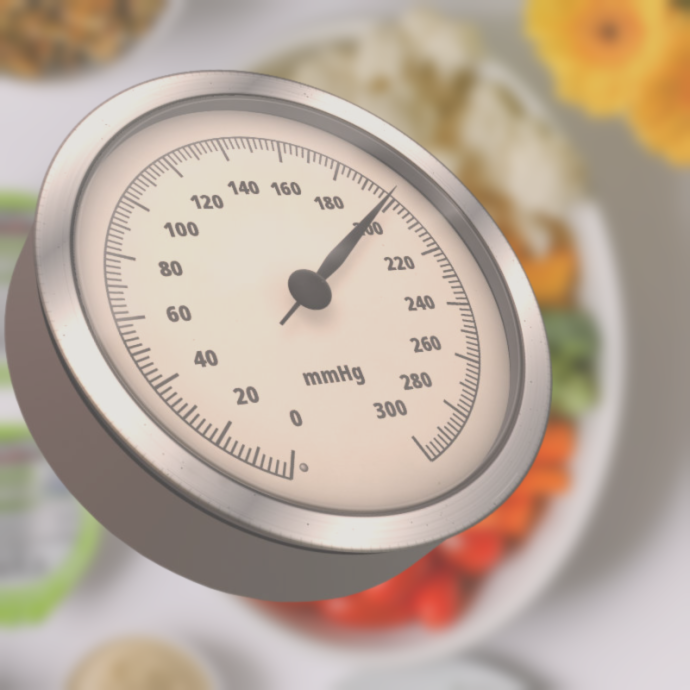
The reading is **198** mmHg
